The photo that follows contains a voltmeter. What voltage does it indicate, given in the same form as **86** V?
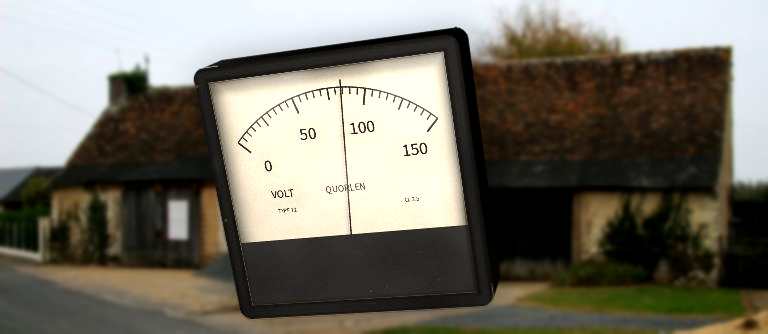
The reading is **85** V
